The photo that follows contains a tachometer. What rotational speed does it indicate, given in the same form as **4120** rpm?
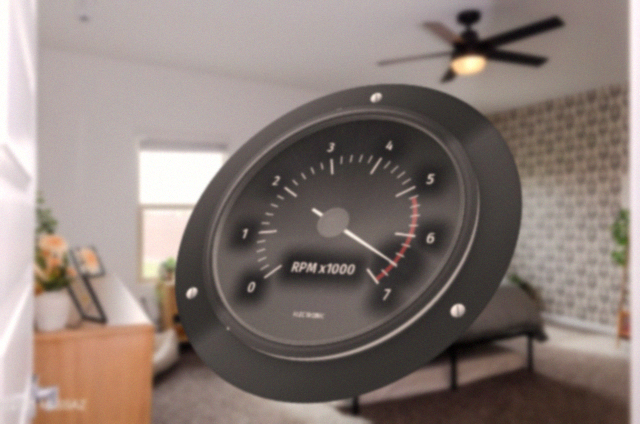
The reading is **6600** rpm
